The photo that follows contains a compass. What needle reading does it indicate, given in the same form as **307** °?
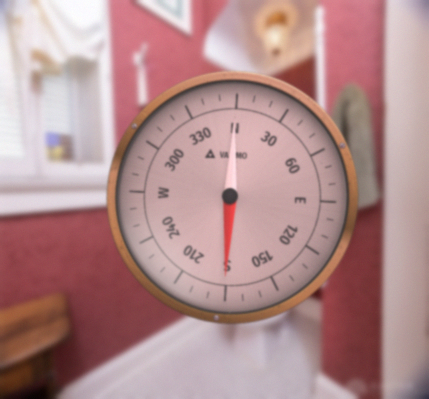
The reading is **180** °
